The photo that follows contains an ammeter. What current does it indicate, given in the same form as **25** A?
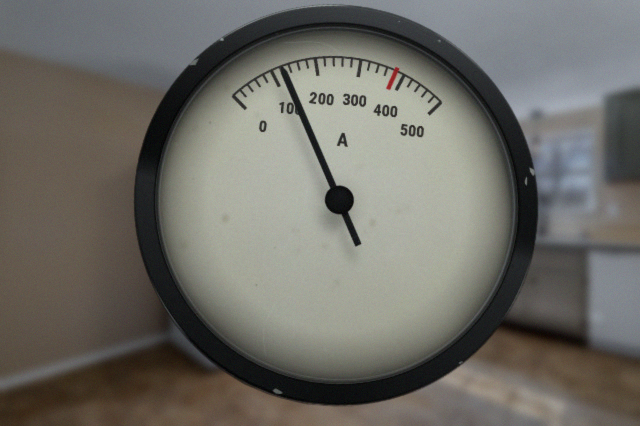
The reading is **120** A
